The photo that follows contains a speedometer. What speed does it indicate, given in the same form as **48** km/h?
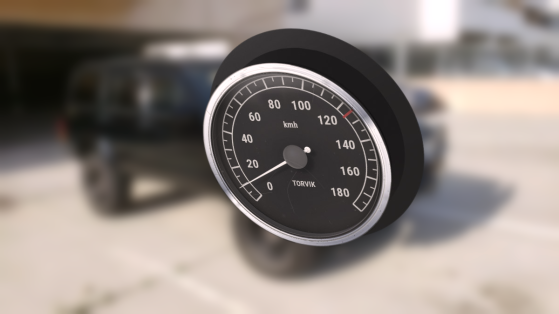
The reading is **10** km/h
